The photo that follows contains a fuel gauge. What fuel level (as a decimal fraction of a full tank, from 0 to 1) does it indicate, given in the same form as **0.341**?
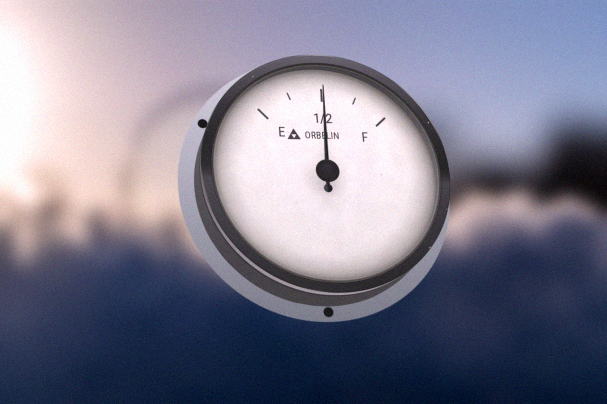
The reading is **0.5**
